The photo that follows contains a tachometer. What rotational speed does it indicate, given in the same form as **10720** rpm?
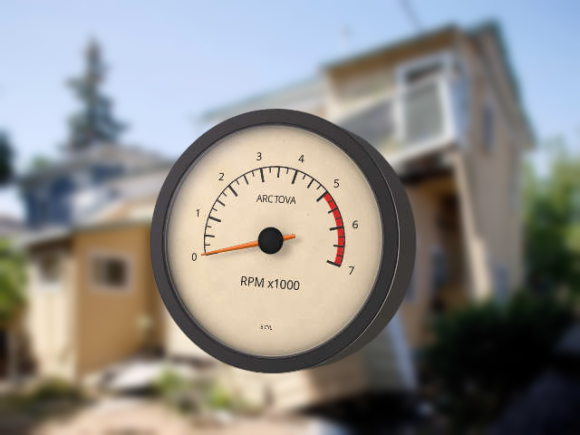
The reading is **0** rpm
